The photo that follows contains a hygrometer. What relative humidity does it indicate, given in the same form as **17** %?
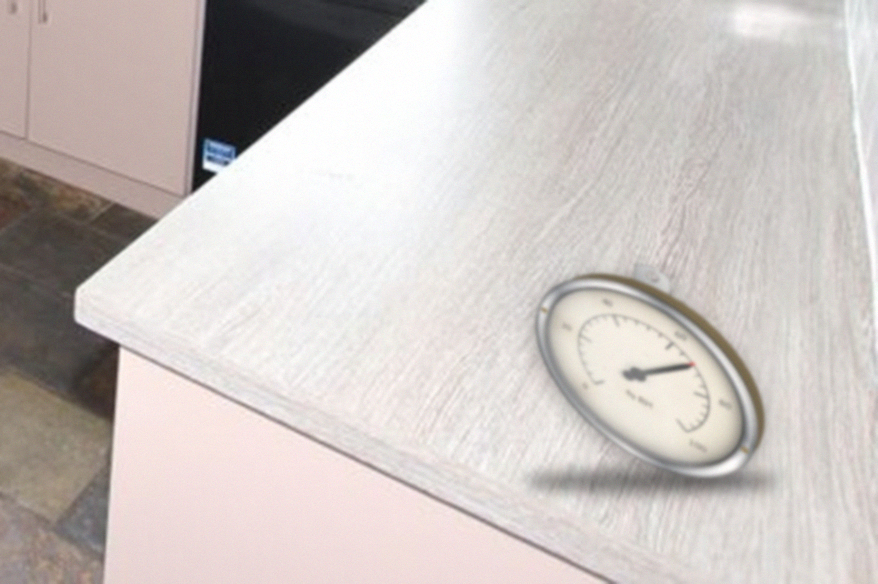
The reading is **68** %
